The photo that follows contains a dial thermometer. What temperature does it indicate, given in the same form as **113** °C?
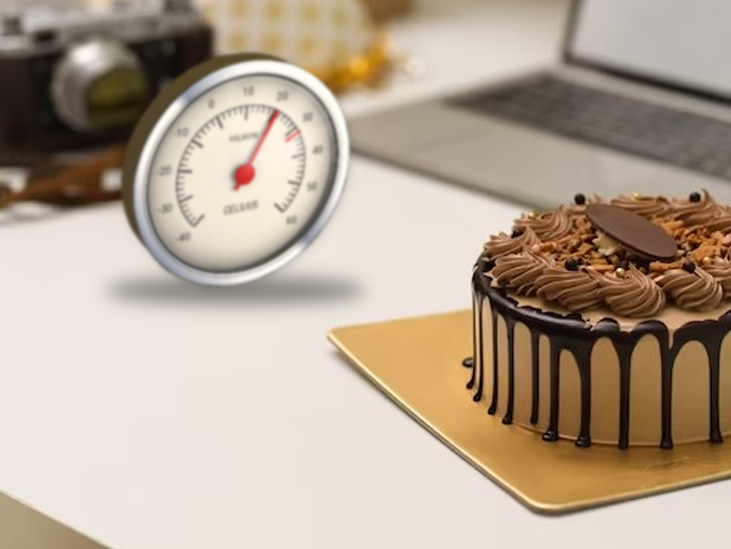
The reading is **20** °C
